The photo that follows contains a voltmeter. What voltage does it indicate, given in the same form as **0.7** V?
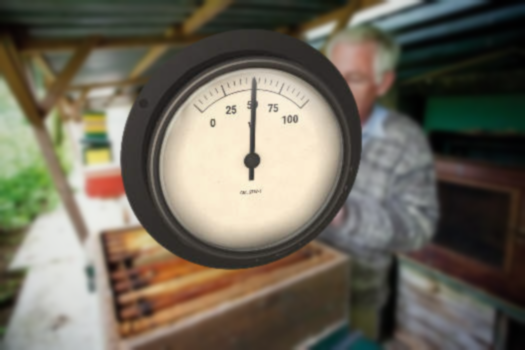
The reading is **50** V
